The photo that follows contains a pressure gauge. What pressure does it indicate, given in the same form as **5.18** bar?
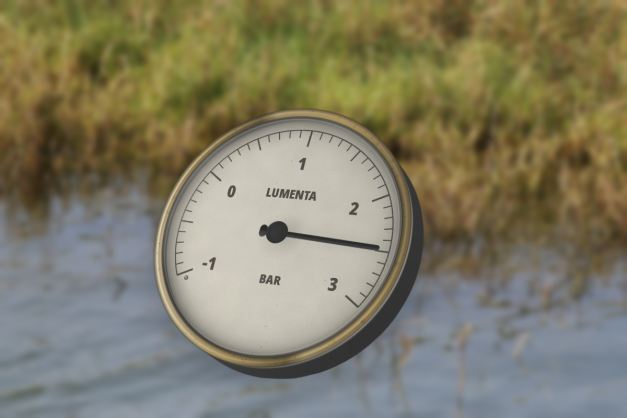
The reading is **2.5** bar
